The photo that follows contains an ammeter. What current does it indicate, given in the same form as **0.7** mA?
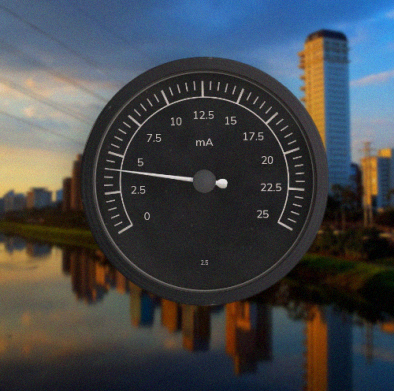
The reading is **4** mA
